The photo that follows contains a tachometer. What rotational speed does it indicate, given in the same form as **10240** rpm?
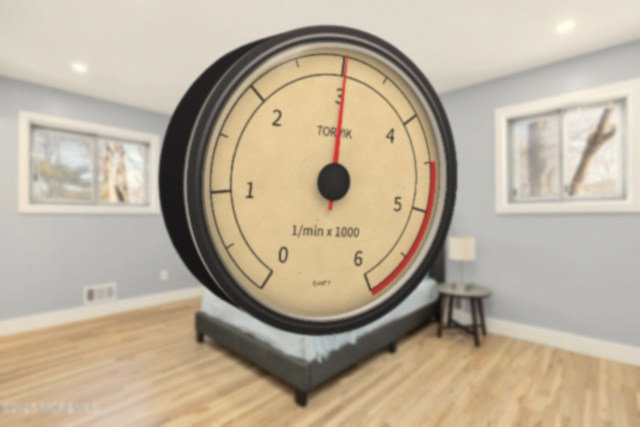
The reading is **3000** rpm
